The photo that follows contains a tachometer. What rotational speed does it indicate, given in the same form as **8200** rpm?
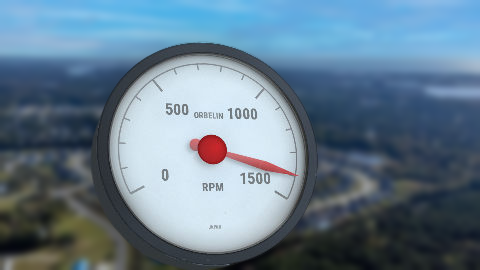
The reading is **1400** rpm
